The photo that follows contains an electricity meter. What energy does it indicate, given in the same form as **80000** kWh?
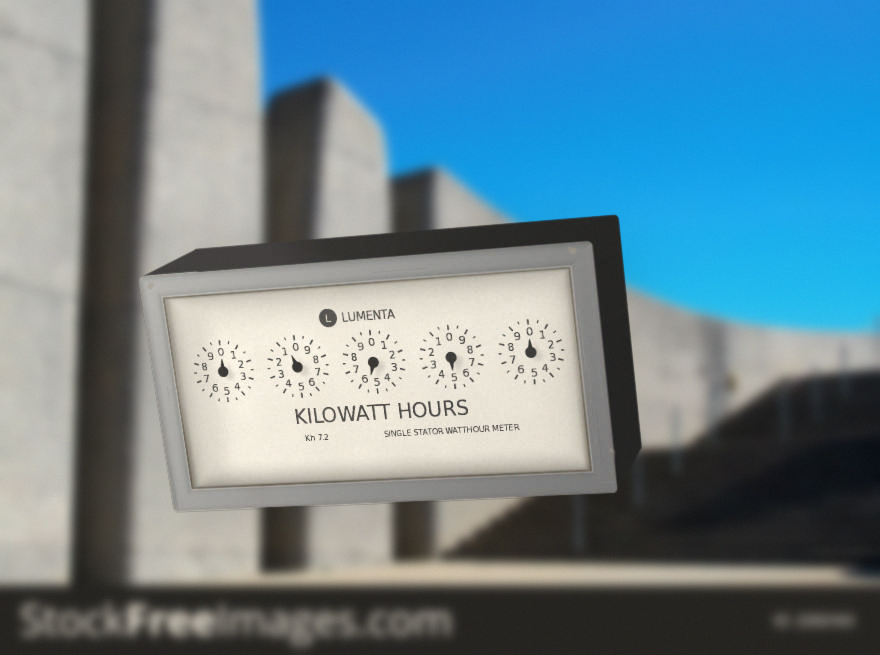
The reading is **550** kWh
